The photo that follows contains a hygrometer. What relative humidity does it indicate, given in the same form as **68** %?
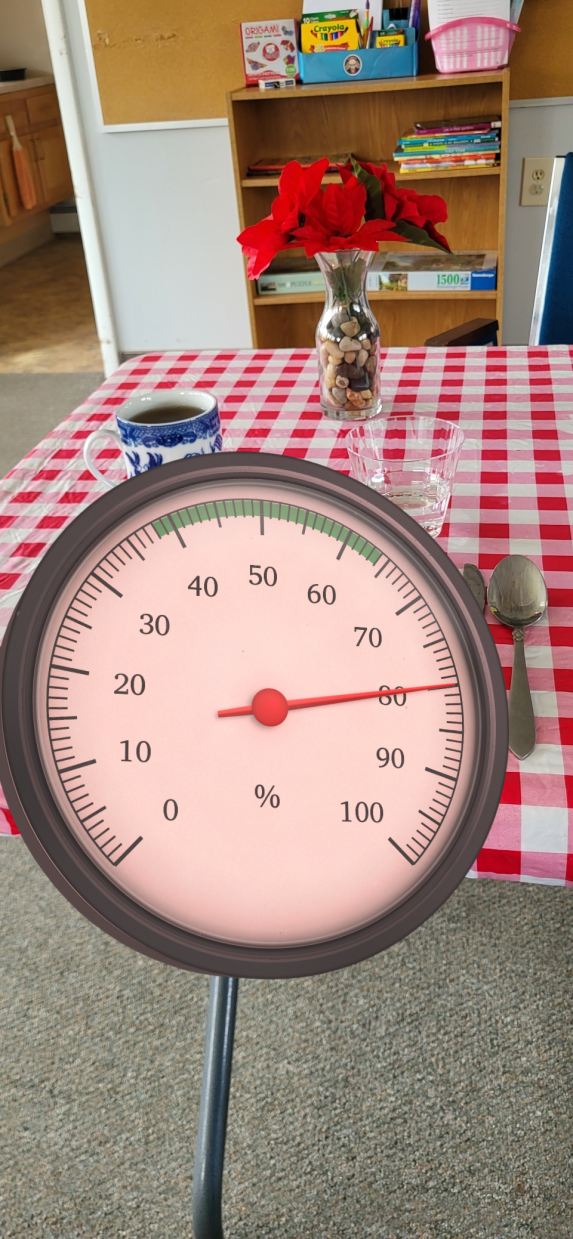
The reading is **80** %
